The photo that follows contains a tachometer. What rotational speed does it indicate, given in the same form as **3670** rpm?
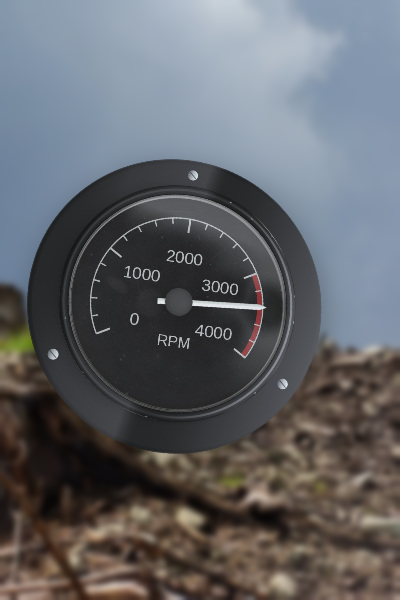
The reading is **3400** rpm
